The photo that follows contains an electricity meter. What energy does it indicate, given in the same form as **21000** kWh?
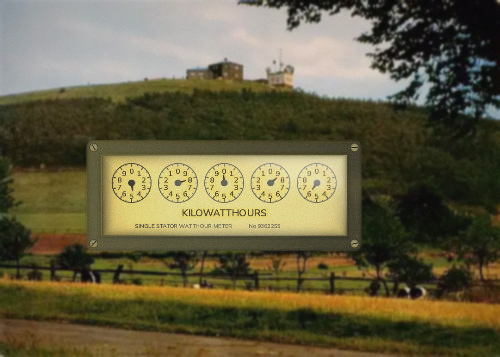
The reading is **47986** kWh
